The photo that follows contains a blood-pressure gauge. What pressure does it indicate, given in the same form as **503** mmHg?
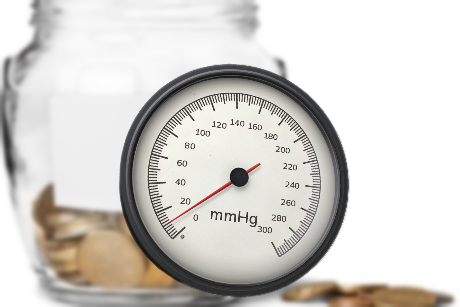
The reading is **10** mmHg
